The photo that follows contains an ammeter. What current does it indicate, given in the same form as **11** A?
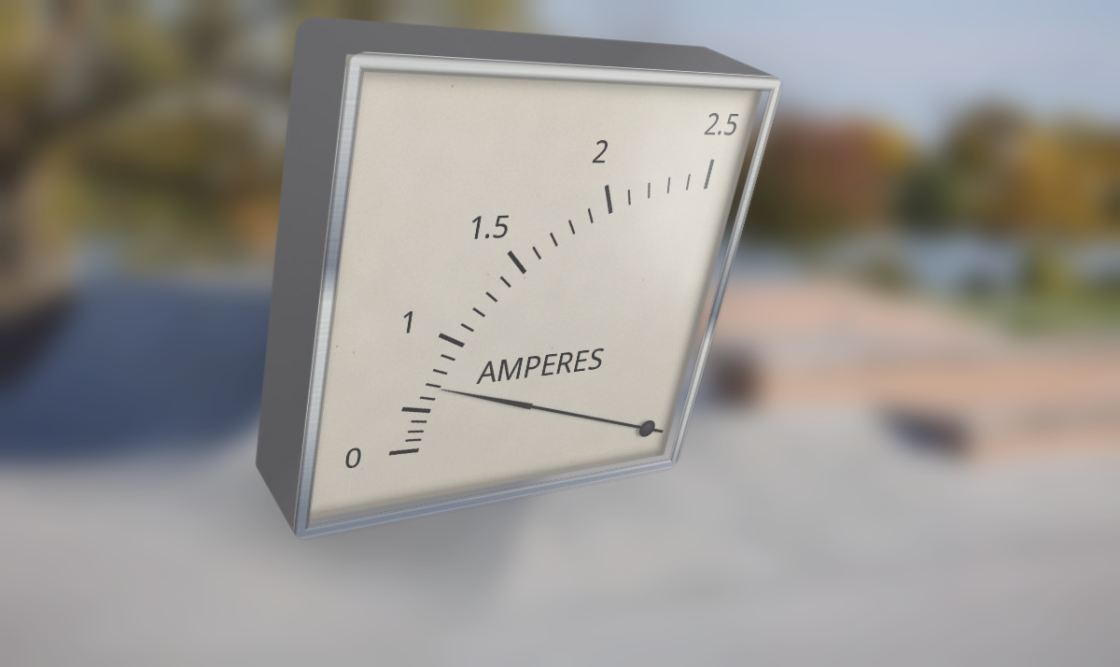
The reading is **0.7** A
